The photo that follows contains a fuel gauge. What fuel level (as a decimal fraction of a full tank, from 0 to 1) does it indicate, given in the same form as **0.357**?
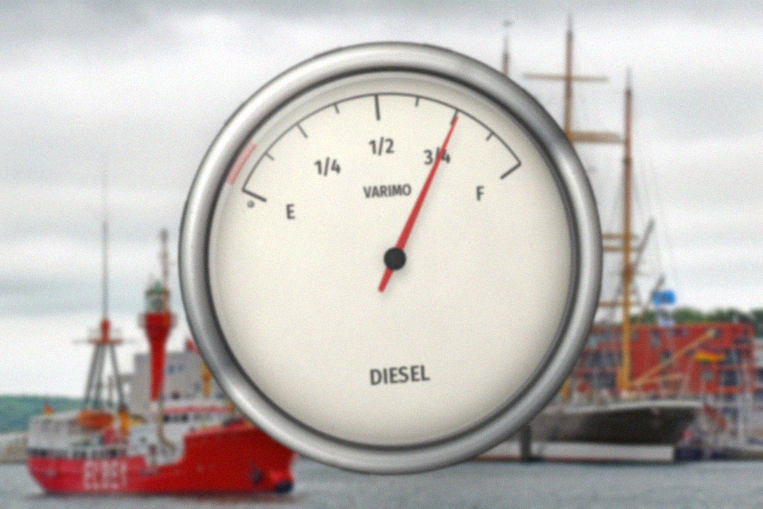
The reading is **0.75**
